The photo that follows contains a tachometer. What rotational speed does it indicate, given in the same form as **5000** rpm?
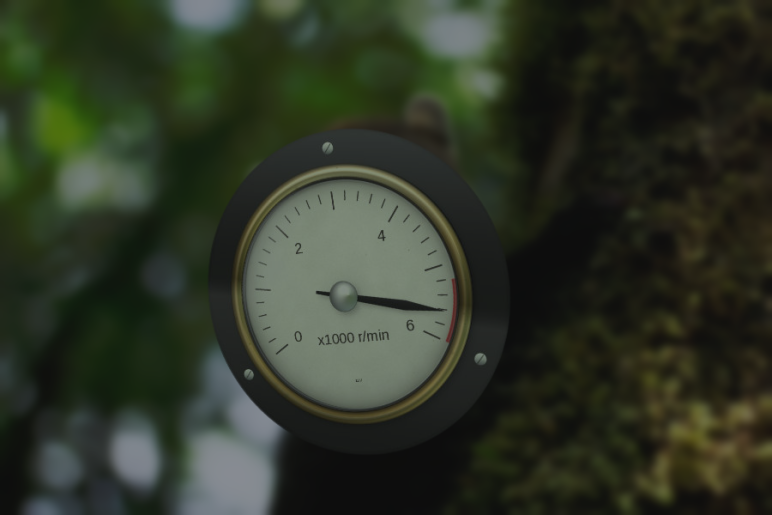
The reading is **5600** rpm
